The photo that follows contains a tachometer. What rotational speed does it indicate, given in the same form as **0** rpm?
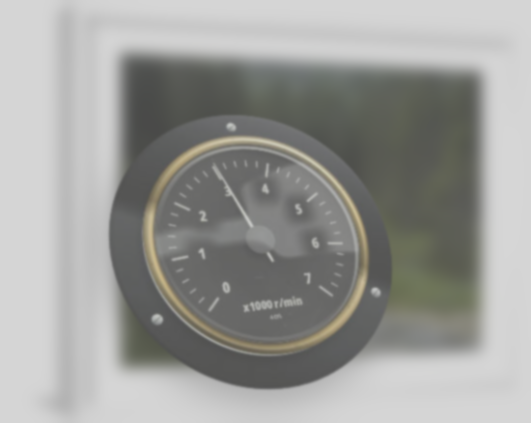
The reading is **3000** rpm
